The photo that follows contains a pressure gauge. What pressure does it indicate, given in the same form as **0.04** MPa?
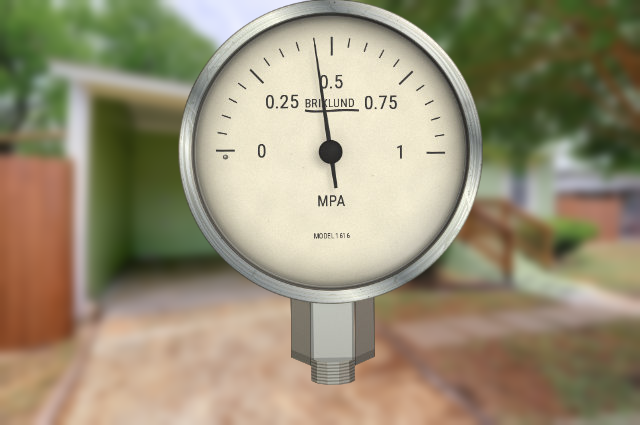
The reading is **0.45** MPa
